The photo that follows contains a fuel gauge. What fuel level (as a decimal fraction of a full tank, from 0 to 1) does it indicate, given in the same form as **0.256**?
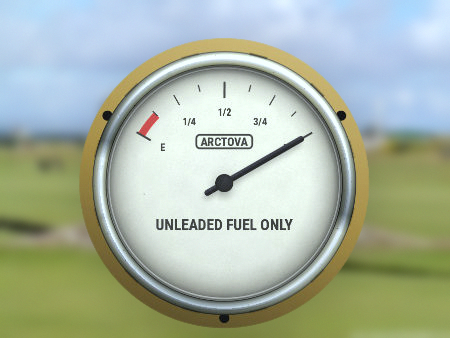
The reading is **1**
